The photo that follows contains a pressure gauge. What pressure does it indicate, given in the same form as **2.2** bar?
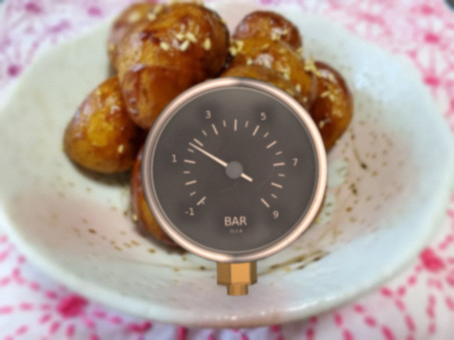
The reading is **1.75** bar
